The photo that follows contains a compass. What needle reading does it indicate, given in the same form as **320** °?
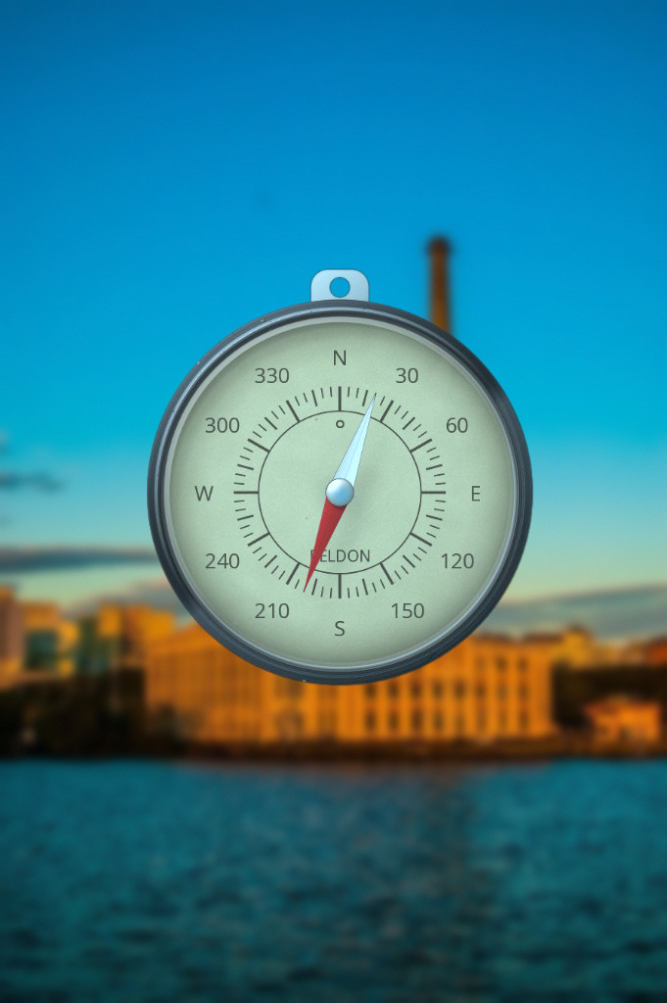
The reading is **200** °
